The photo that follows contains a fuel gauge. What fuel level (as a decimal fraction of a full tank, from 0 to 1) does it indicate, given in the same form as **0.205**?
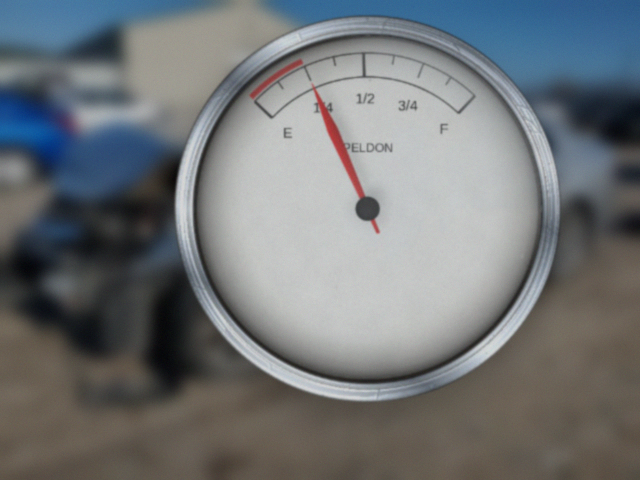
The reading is **0.25**
